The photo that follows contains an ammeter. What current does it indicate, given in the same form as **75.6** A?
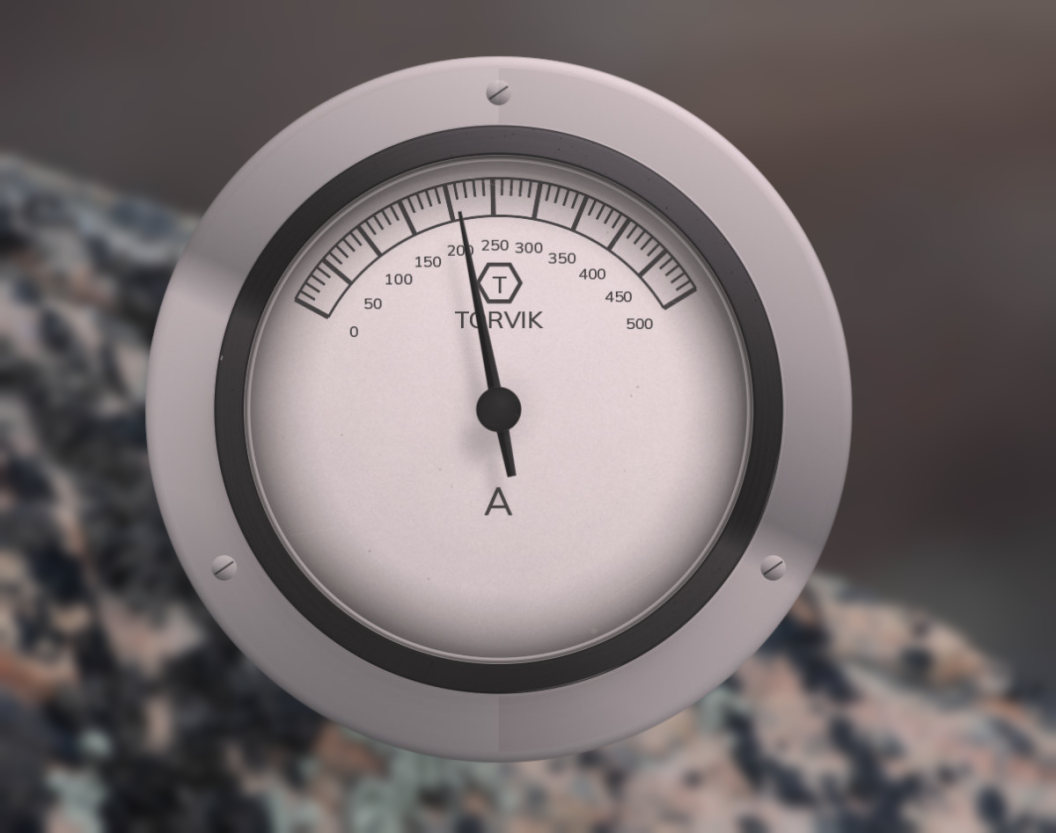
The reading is **210** A
